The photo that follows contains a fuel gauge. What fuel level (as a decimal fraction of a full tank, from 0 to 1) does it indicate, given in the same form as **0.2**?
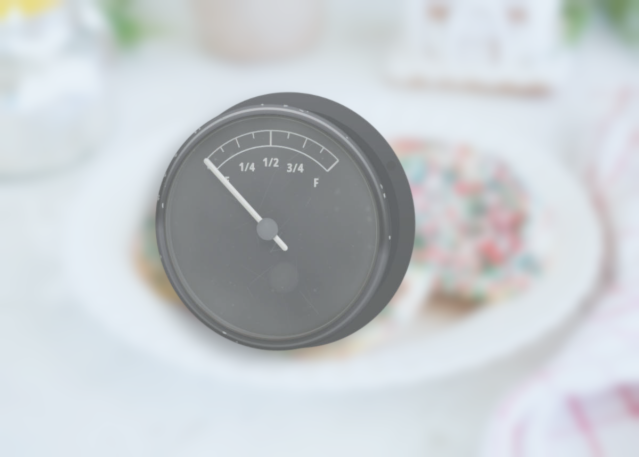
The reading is **0**
